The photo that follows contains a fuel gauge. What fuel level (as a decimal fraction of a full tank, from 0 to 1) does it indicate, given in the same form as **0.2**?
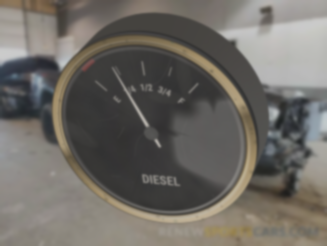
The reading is **0.25**
